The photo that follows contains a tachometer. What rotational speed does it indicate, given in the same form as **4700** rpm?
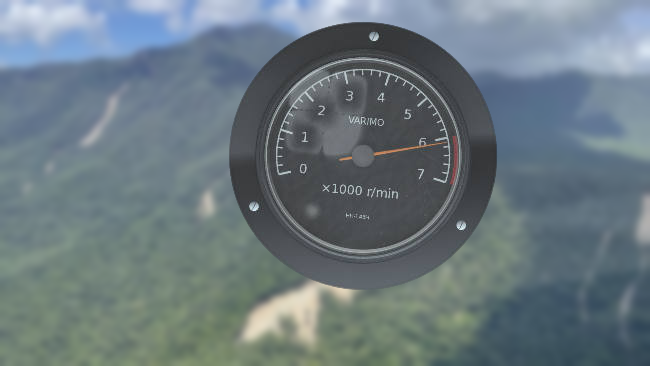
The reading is **6100** rpm
